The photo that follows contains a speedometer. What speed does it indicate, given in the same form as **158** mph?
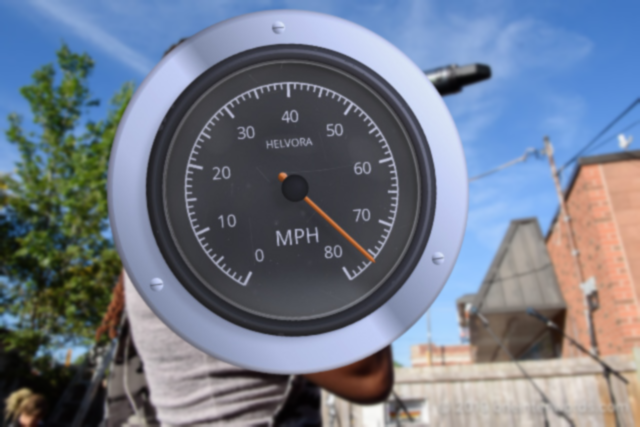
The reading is **76** mph
